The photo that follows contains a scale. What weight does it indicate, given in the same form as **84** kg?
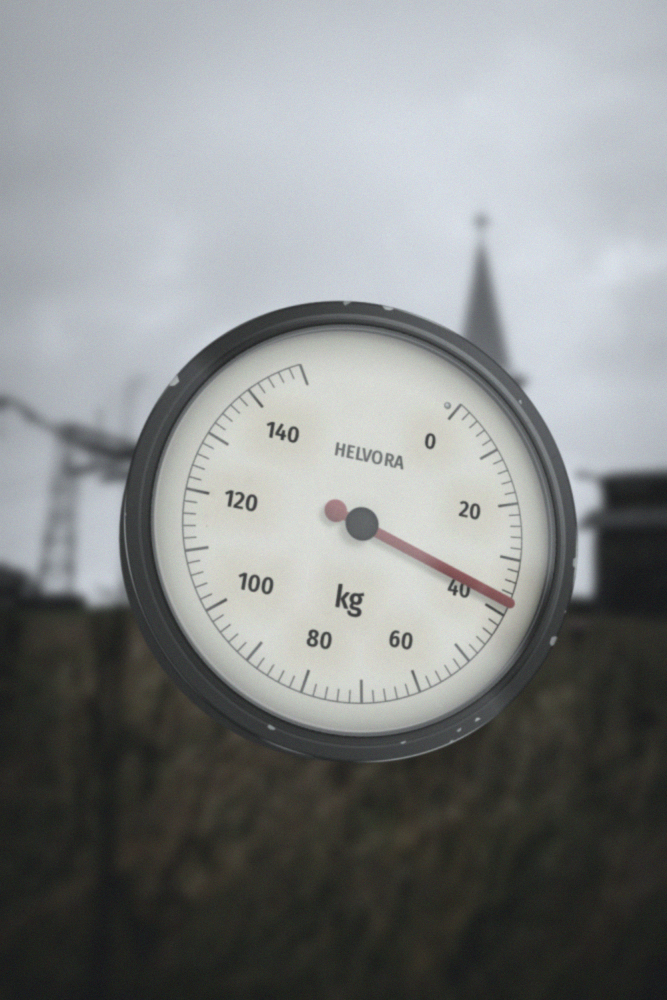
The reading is **38** kg
